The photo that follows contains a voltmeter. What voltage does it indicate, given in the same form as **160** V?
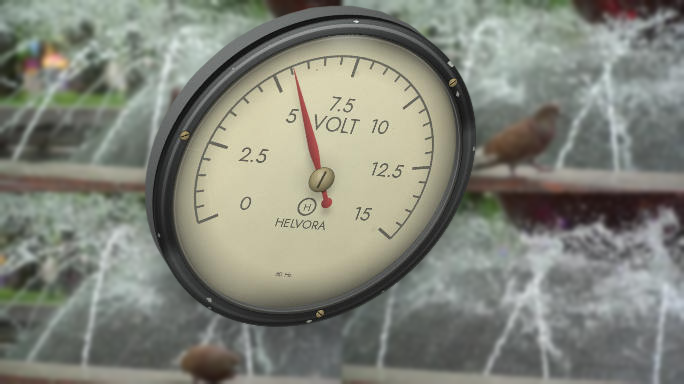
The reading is **5.5** V
